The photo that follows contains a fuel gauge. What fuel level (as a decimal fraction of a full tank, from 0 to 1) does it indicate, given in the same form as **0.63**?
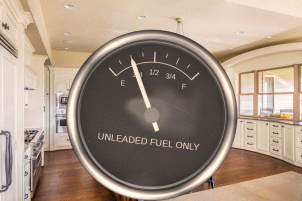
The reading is **0.25**
